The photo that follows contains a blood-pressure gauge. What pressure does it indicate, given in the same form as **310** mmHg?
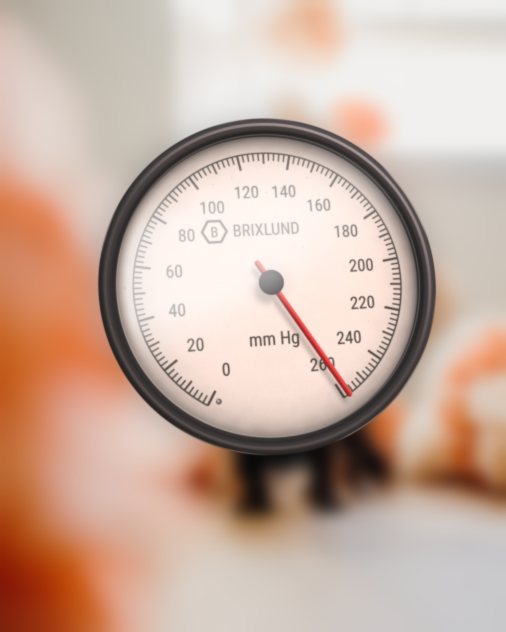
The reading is **258** mmHg
